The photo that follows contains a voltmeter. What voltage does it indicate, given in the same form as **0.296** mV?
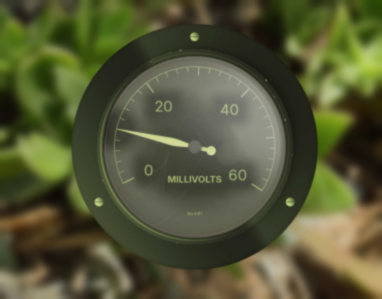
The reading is **10** mV
